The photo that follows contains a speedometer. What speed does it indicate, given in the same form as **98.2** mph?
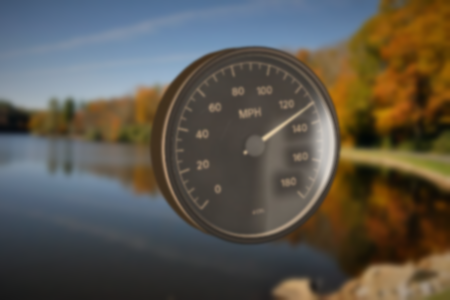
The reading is **130** mph
